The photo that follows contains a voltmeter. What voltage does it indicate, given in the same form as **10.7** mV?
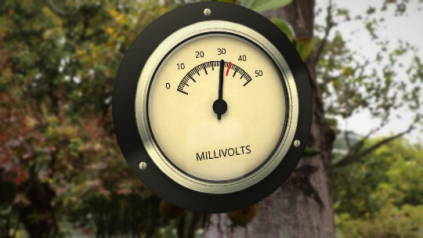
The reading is **30** mV
